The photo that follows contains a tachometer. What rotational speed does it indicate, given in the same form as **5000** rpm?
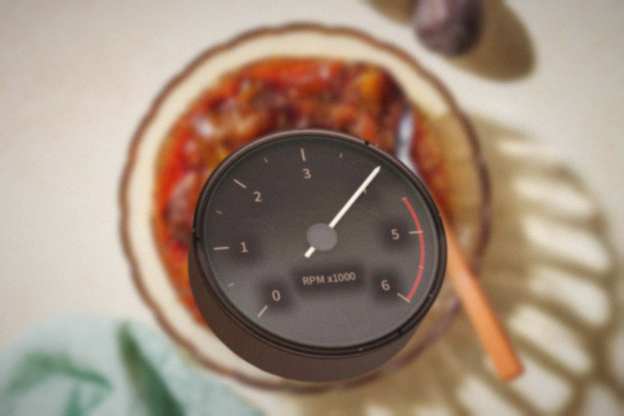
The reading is **4000** rpm
